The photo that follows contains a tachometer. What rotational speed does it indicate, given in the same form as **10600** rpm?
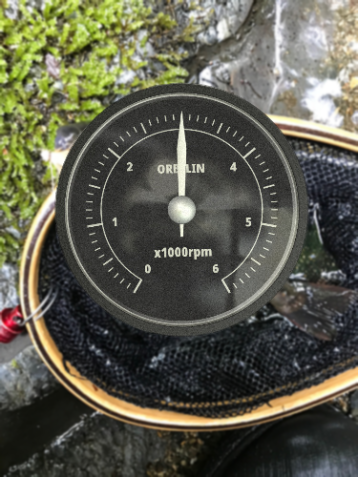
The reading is **3000** rpm
